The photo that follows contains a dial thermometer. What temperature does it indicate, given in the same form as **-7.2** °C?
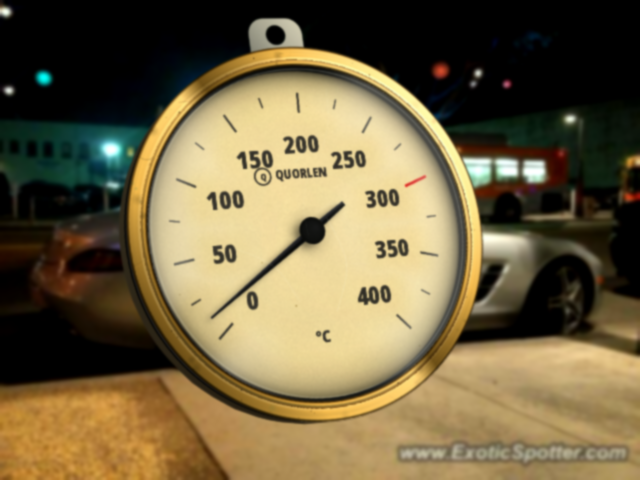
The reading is **12.5** °C
